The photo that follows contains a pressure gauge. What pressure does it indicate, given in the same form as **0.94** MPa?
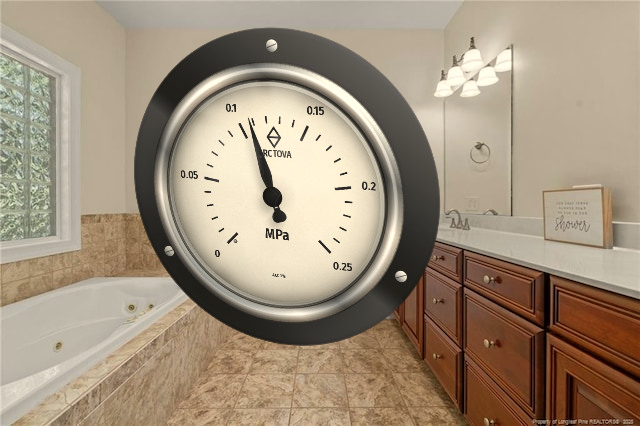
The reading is **0.11** MPa
